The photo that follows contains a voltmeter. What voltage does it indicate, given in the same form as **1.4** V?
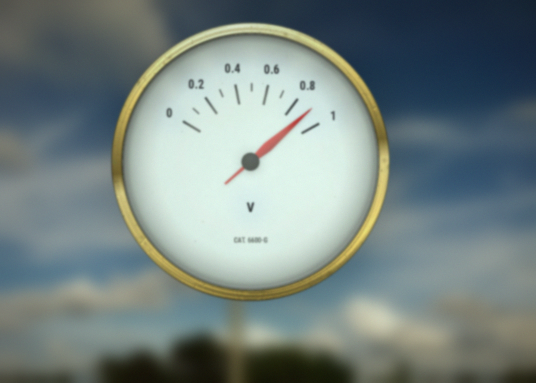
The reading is **0.9** V
